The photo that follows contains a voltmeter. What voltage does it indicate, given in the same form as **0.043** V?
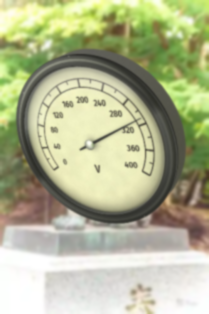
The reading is **310** V
